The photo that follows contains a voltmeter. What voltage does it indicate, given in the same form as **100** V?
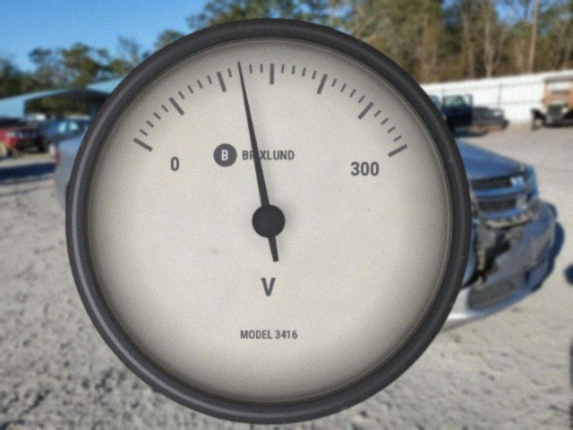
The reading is **120** V
